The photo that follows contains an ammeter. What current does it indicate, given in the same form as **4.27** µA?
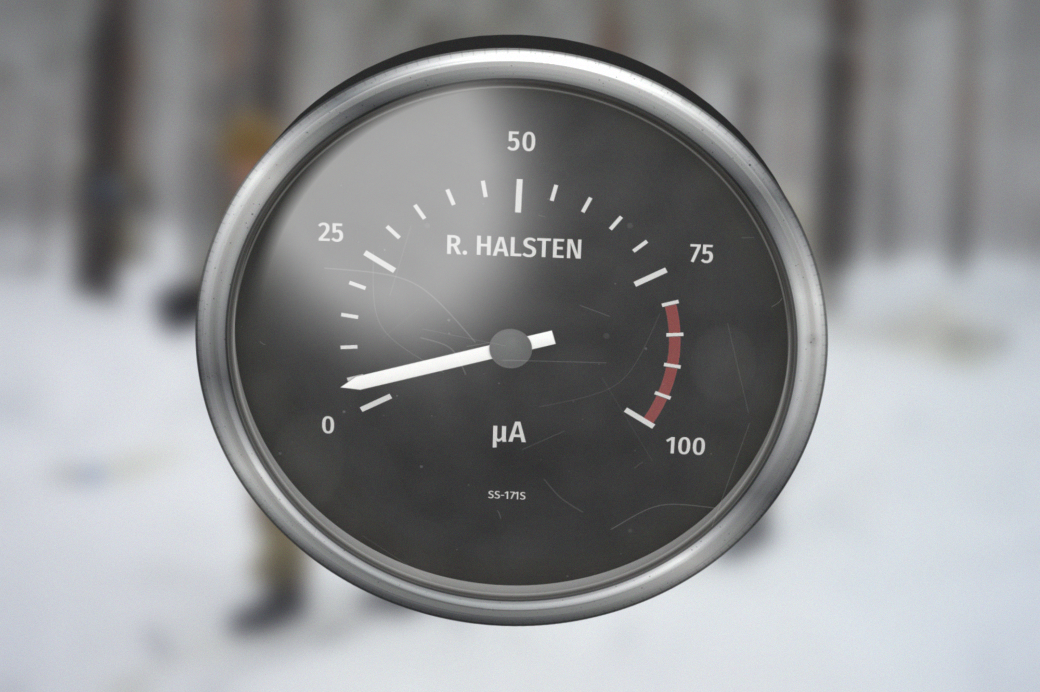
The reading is **5** µA
